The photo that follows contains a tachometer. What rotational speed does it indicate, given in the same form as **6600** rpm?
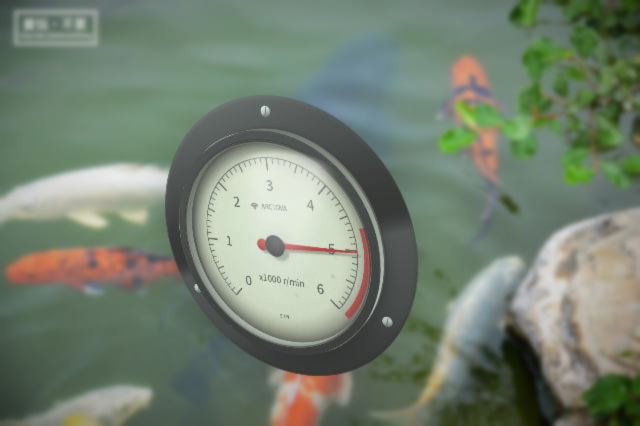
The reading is **5000** rpm
